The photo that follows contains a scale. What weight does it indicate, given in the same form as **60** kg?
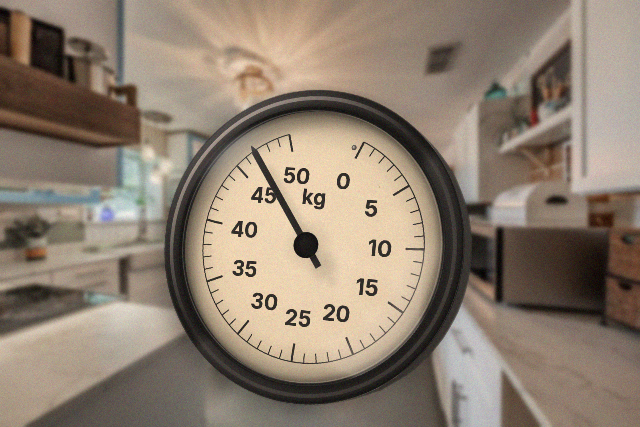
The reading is **47** kg
